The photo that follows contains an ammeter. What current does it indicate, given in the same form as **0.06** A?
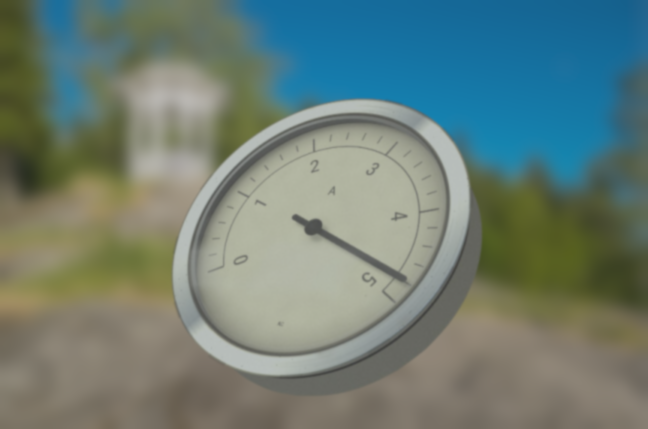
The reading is **4.8** A
